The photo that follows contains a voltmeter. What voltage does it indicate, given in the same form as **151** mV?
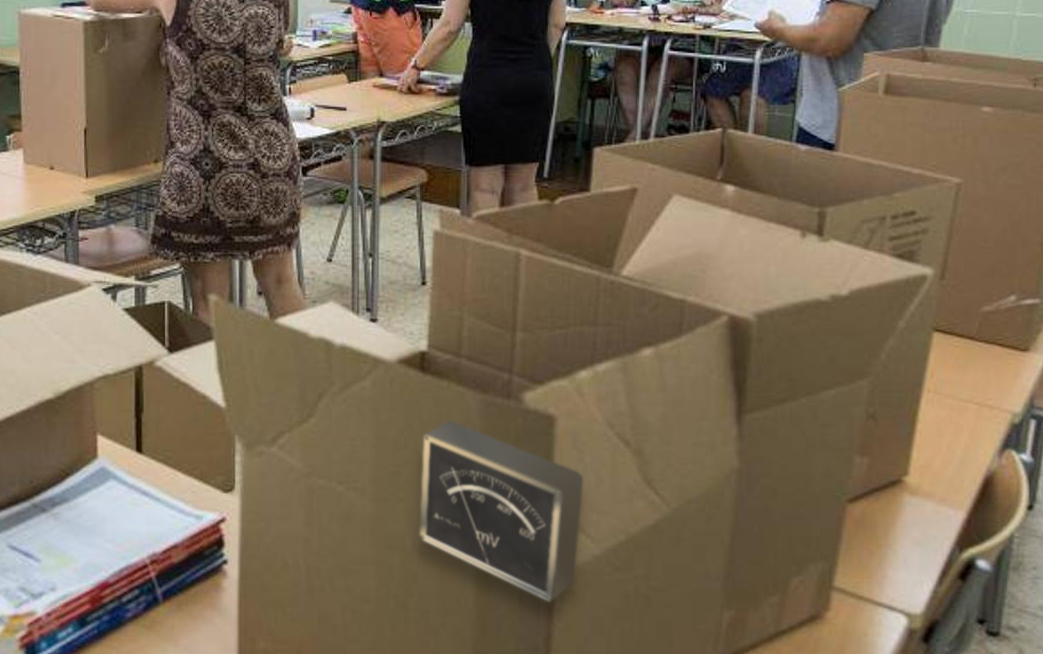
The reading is **100** mV
